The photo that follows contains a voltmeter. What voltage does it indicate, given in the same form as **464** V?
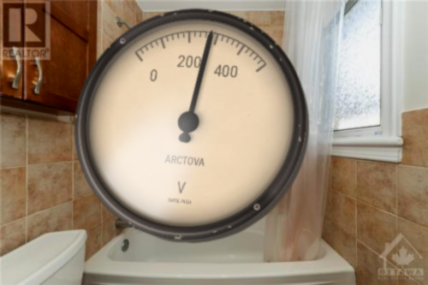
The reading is **280** V
